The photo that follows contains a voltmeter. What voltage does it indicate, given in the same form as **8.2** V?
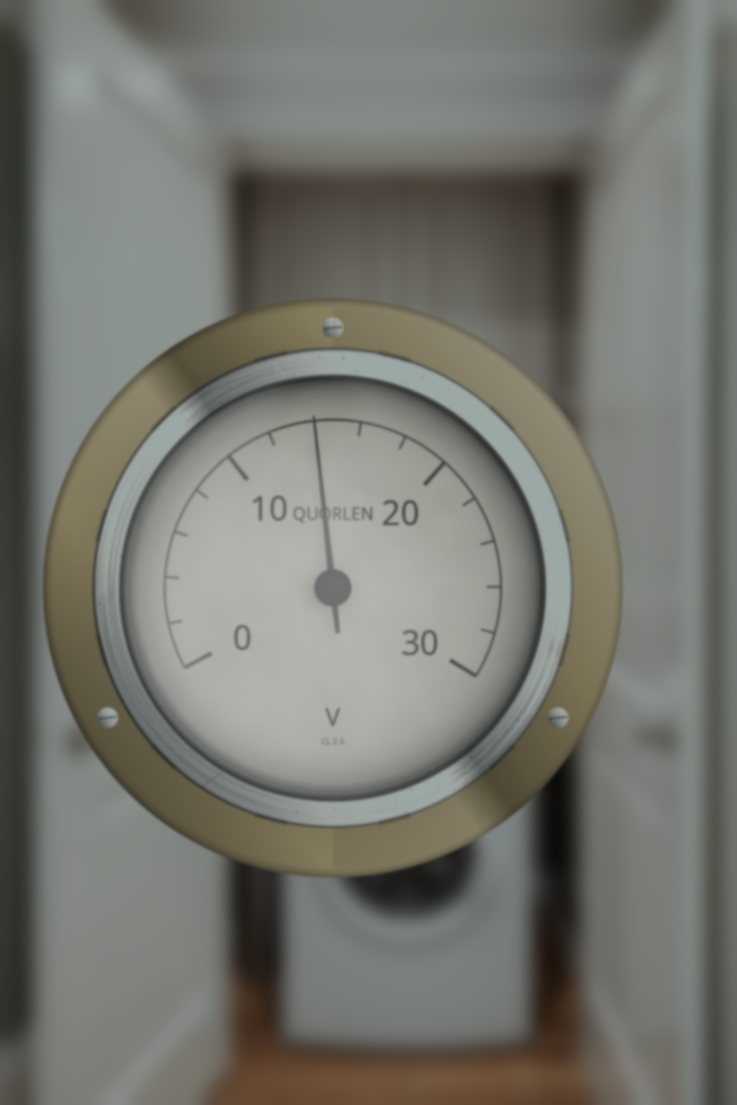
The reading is **14** V
